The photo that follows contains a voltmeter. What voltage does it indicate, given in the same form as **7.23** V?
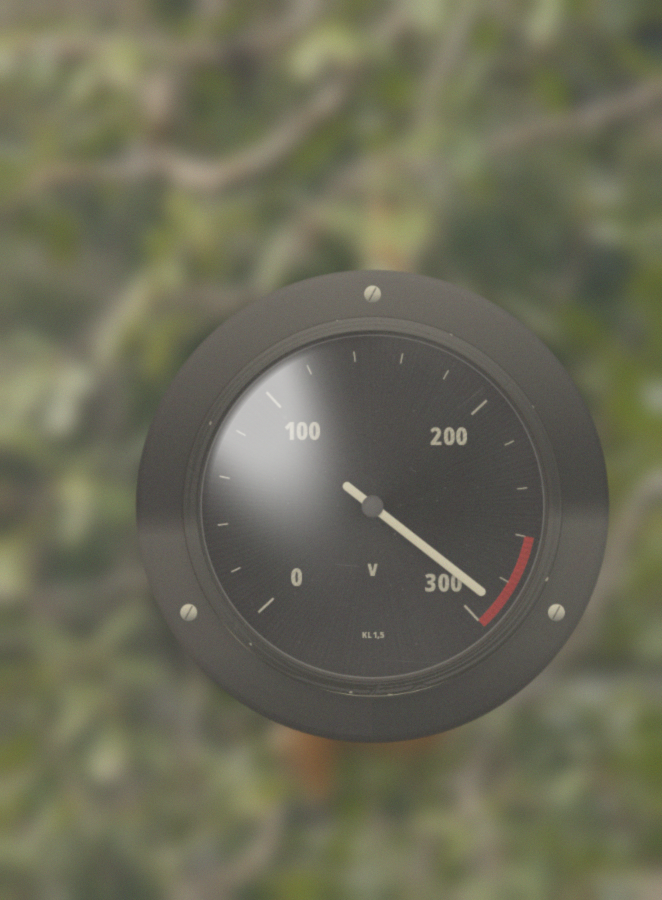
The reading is **290** V
